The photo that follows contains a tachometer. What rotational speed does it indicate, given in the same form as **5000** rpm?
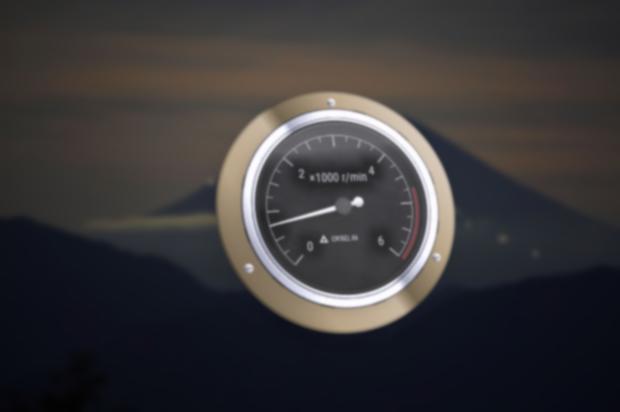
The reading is **750** rpm
